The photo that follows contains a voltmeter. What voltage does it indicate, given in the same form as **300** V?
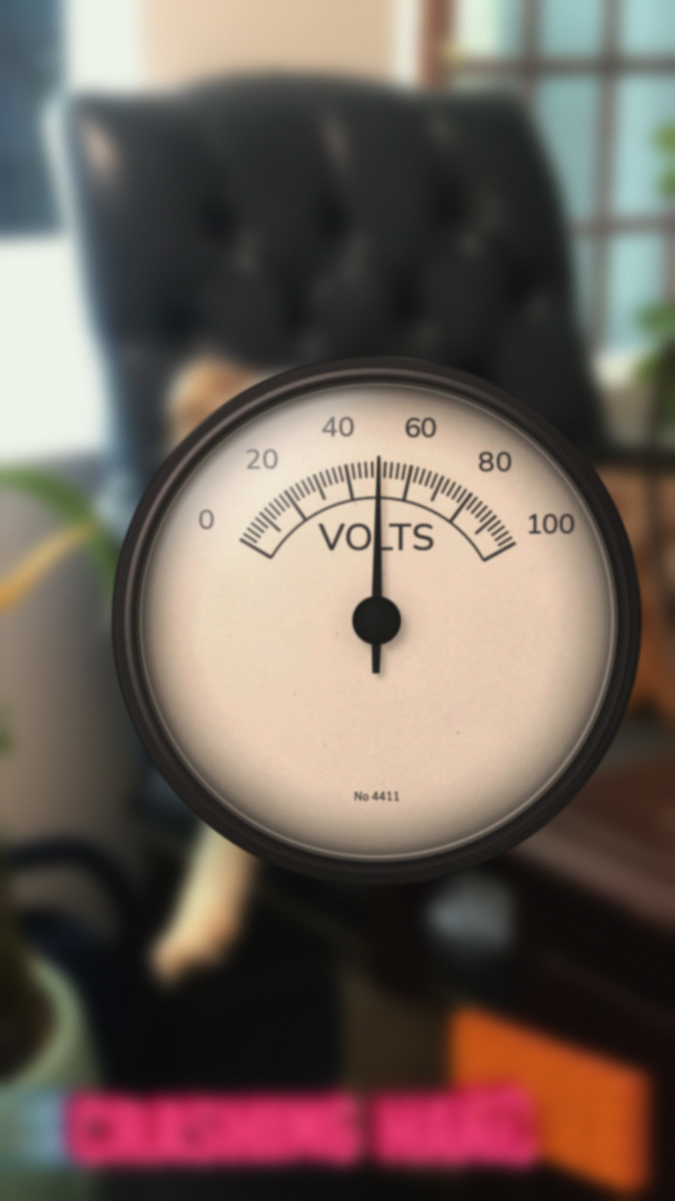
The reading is **50** V
